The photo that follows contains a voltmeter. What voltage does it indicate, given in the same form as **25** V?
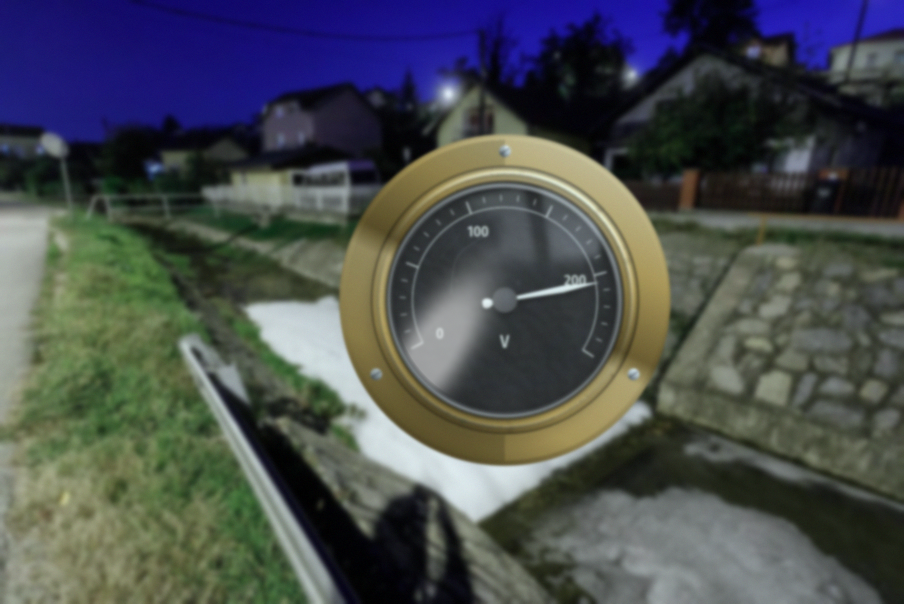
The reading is **205** V
